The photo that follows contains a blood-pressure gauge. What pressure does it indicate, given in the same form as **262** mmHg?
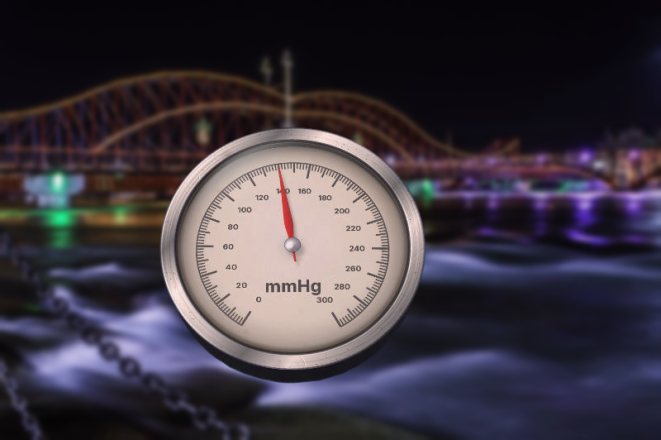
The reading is **140** mmHg
